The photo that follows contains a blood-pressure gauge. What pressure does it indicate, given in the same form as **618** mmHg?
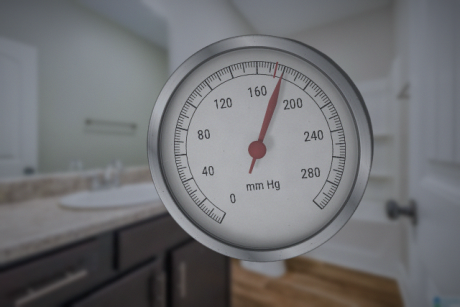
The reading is **180** mmHg
